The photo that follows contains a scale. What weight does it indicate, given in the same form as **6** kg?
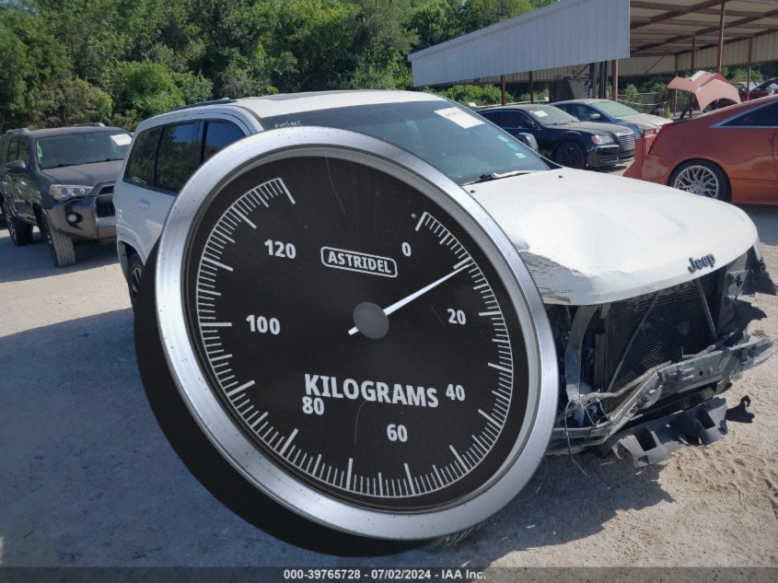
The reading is **11** kg
